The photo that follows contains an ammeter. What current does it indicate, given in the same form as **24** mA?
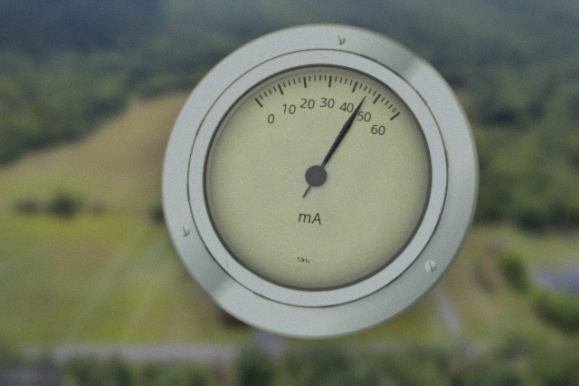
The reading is **46** mA
